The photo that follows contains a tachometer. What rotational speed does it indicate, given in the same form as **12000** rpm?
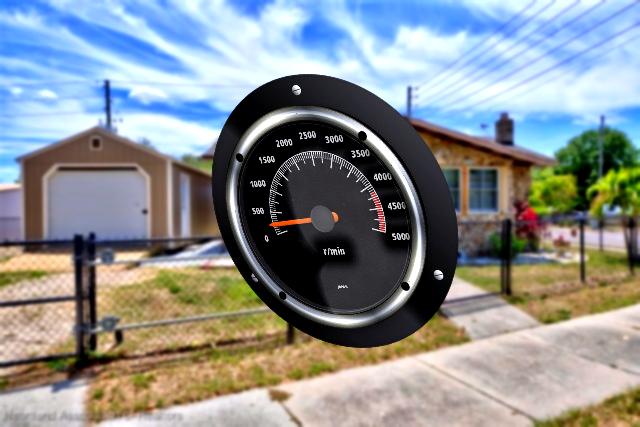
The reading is **250** rpm
